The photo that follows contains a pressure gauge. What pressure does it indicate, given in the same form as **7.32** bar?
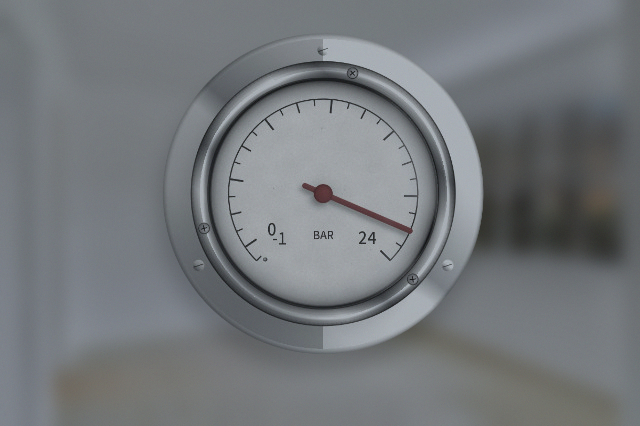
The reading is **22** bar
